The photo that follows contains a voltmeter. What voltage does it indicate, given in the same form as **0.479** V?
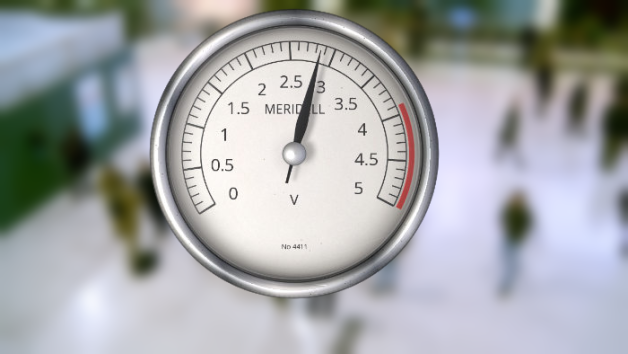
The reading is **2.85** V
